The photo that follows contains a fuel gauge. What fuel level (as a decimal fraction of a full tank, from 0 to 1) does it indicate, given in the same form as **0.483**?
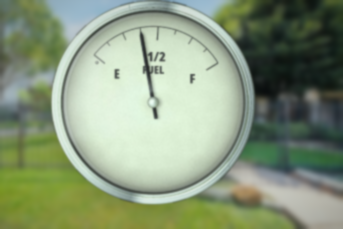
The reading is **0.375**
